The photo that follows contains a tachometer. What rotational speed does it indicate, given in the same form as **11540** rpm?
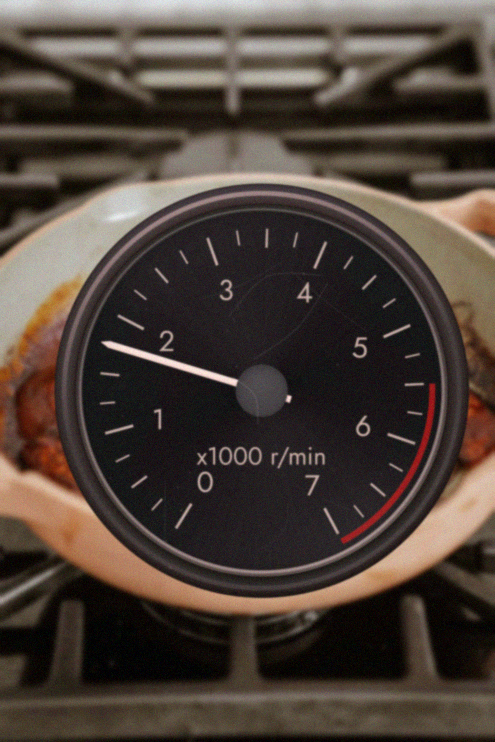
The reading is **1750** rpm
